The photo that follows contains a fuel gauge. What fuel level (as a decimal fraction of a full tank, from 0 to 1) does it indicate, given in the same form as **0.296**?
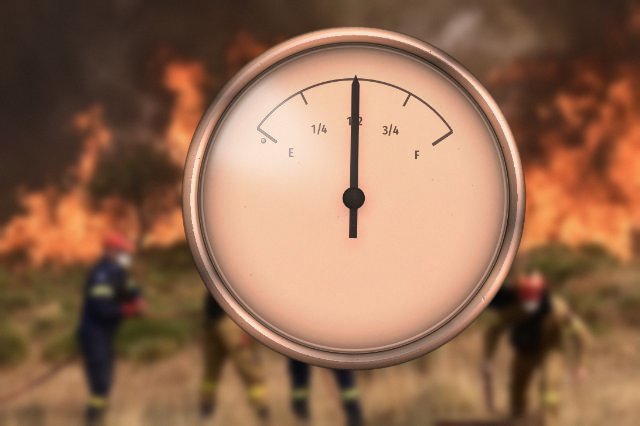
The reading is **0.5**
